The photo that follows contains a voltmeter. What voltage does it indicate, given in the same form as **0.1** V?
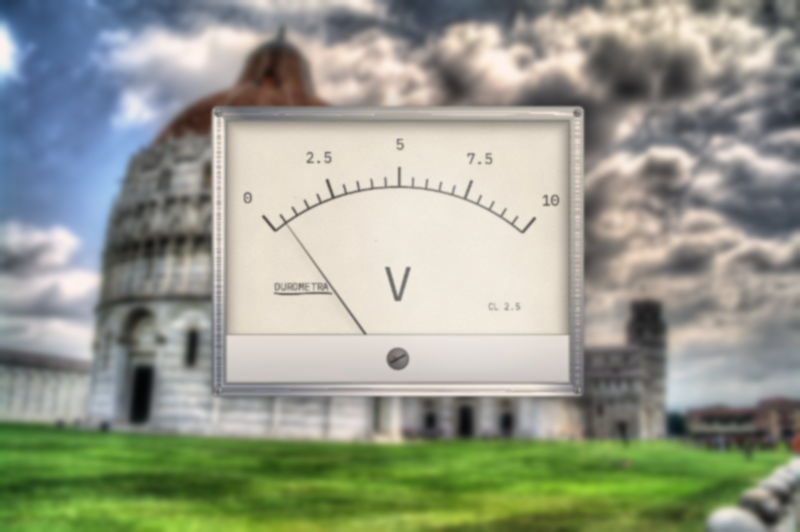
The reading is **0.5** V
